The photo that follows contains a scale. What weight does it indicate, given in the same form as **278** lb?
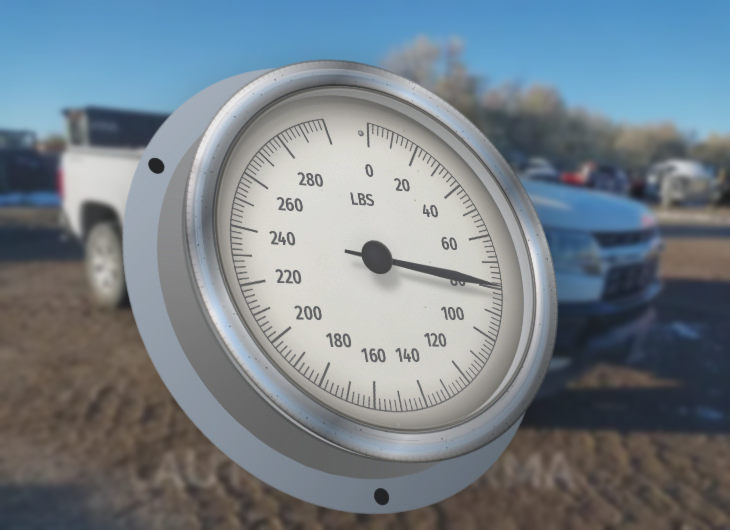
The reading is **80** lb
